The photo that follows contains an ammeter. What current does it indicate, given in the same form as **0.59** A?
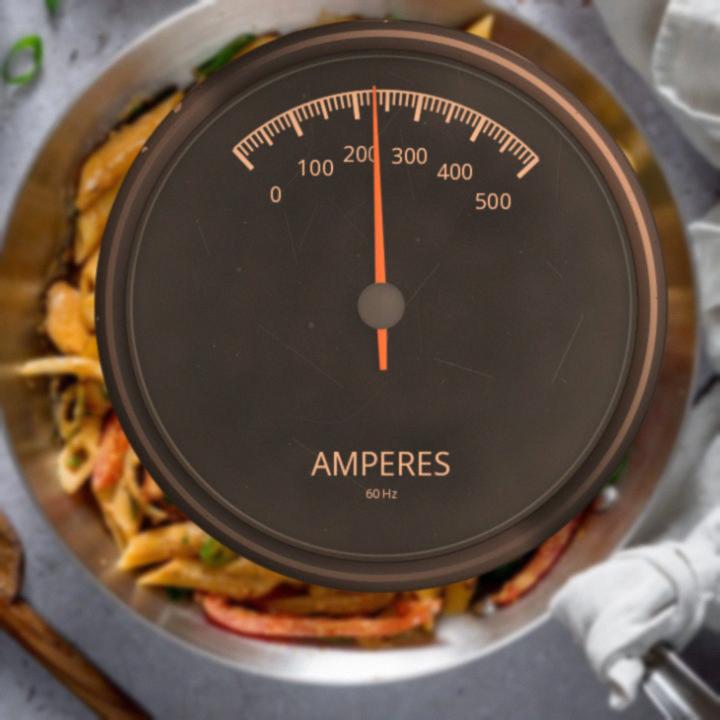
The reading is **230** A
